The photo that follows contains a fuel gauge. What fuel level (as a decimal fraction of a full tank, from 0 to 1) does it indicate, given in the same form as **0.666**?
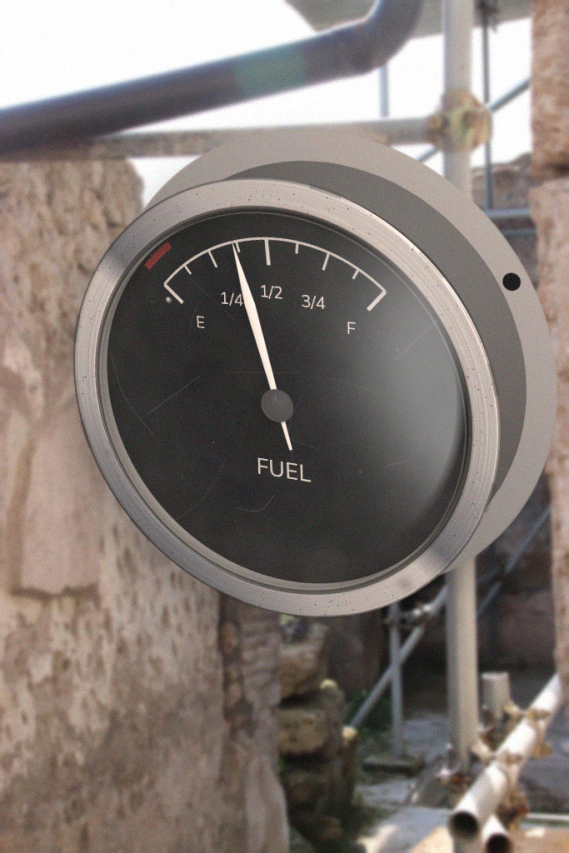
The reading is **0.375**
